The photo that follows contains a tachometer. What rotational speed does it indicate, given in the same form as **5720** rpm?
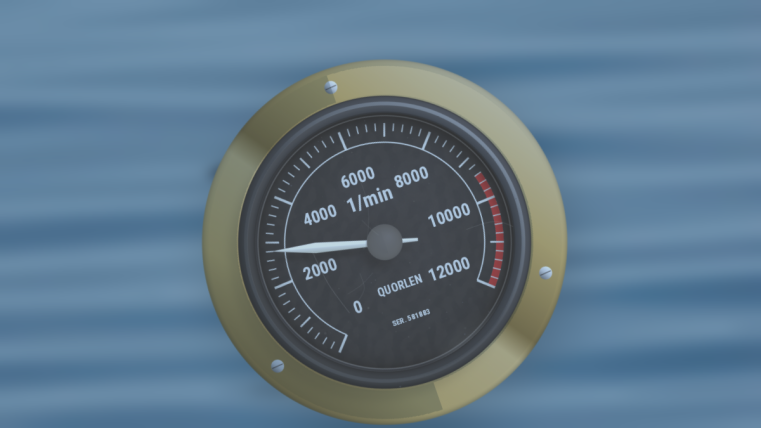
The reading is **2800** rpm
